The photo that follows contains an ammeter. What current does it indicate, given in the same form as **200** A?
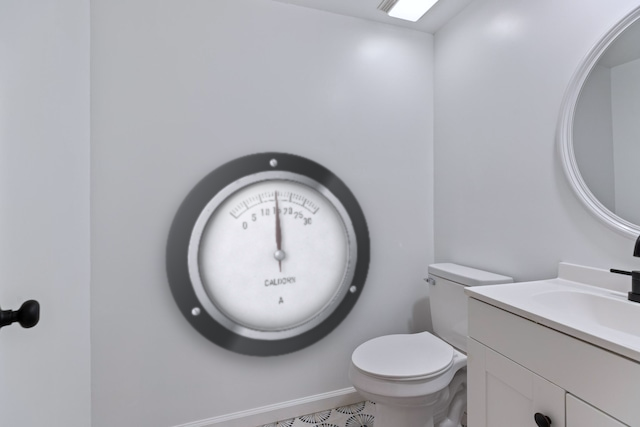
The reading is **15** A
